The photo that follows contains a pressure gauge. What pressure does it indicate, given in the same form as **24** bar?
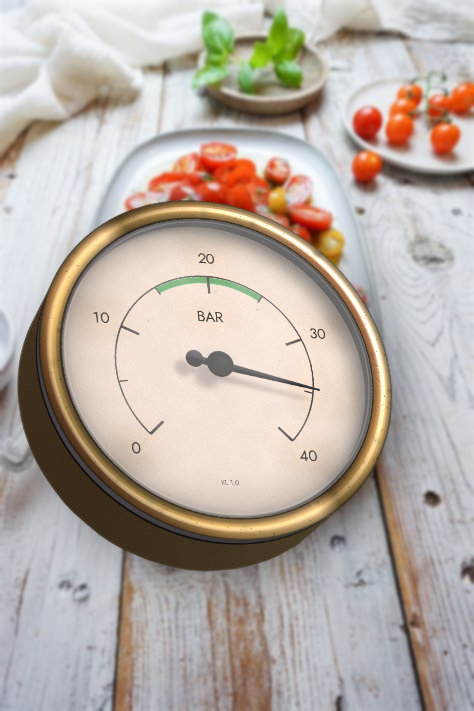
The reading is **35** bar
